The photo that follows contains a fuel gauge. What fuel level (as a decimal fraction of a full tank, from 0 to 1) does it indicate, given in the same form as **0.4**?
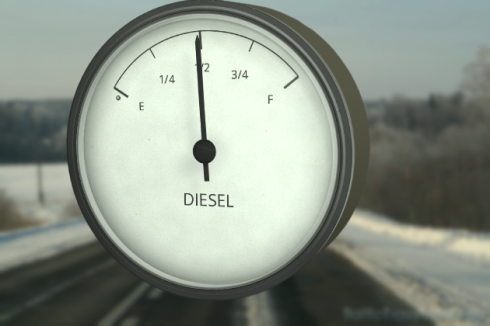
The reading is **0.5**
